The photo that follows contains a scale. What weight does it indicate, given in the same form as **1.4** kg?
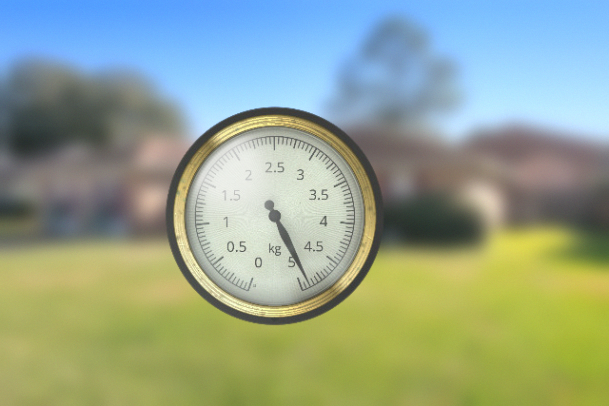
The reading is **4.9** kg
